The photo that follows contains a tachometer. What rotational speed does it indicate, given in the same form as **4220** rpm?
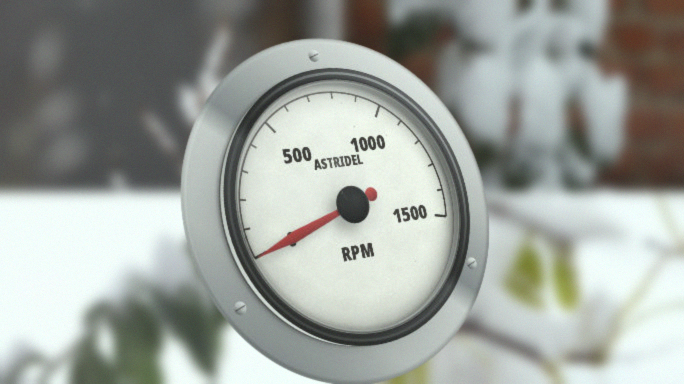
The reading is **0** rpm
